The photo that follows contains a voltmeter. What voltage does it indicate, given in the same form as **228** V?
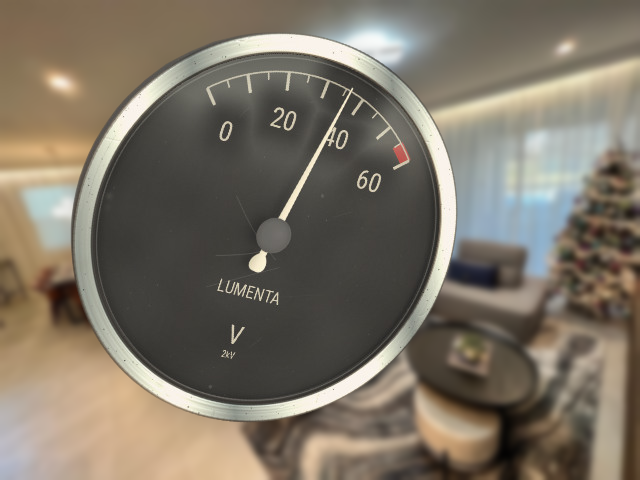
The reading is **35** V
